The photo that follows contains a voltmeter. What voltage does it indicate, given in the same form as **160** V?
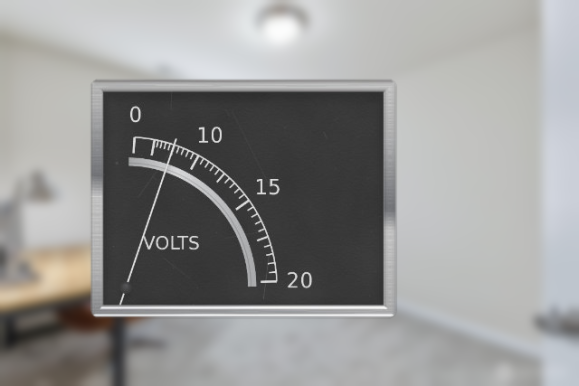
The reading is **7.5** V
